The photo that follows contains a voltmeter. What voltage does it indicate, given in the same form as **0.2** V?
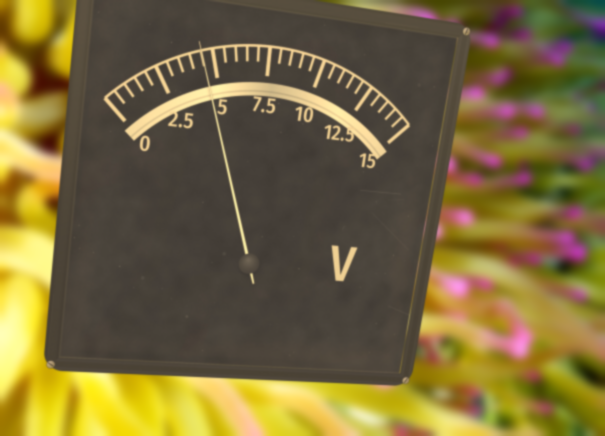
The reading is **4.5** V
